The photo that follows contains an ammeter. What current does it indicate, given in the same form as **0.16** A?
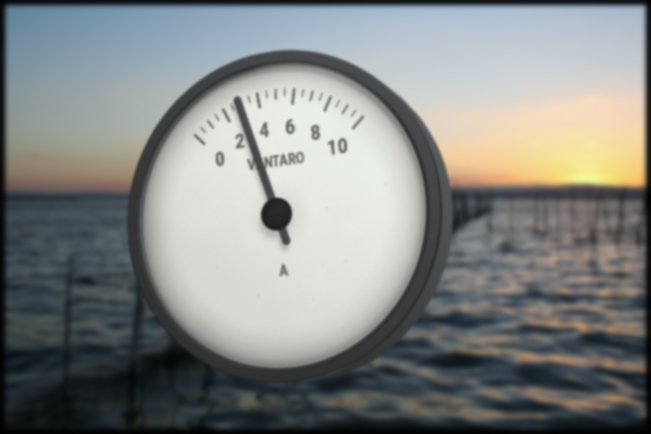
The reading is **3** A
